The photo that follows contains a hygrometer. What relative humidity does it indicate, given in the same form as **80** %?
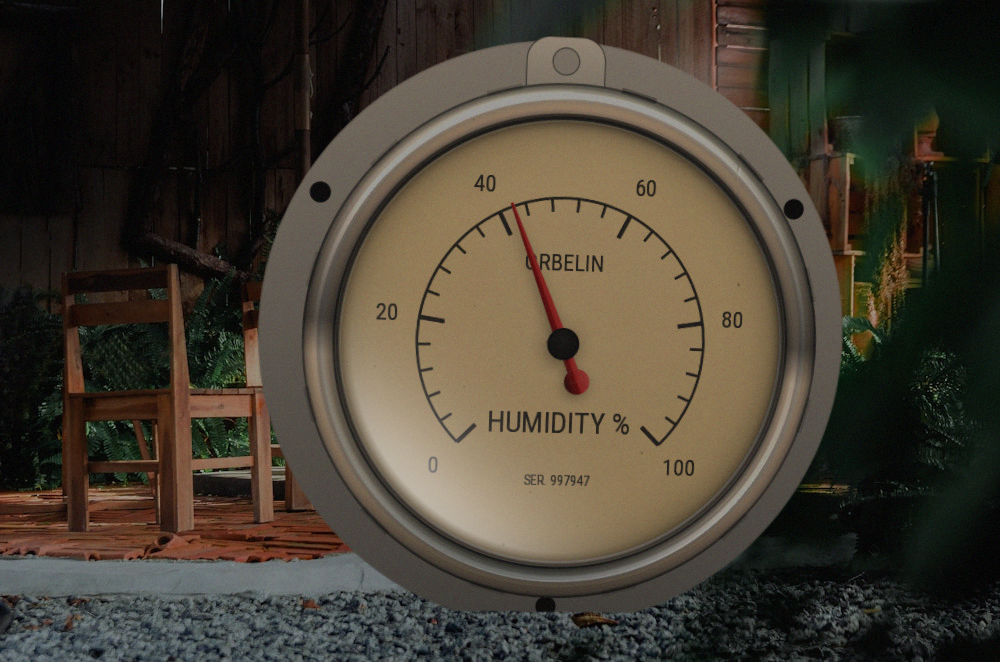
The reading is **42** %
